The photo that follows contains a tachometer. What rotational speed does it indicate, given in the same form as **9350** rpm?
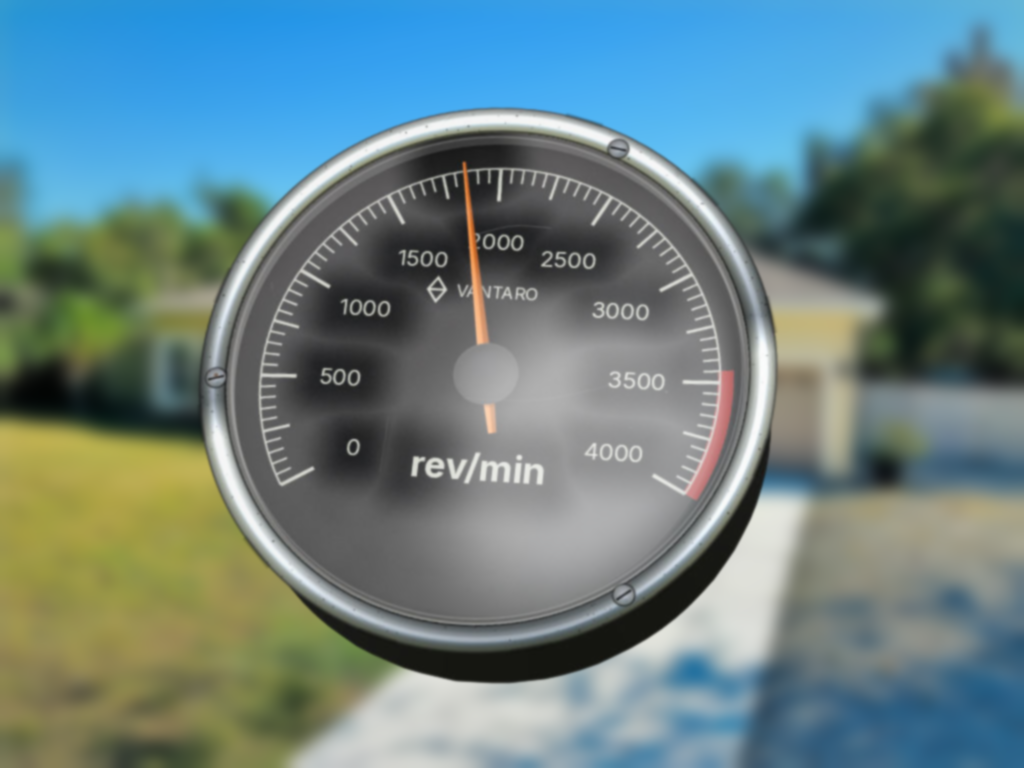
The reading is **1850** rpm
